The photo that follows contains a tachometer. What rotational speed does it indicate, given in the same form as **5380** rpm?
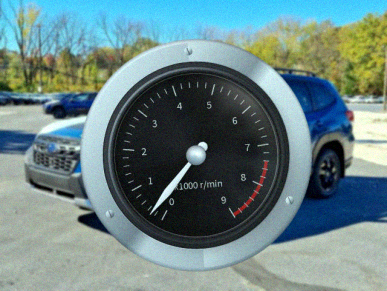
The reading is **300** rpm
